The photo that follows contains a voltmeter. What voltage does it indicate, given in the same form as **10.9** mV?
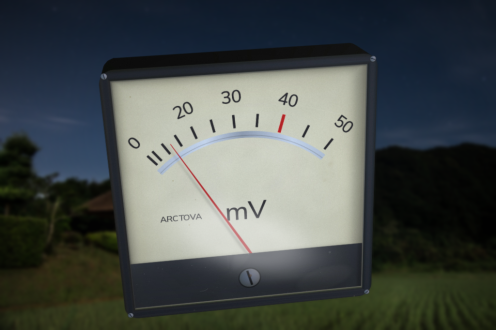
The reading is **12.5** mV
